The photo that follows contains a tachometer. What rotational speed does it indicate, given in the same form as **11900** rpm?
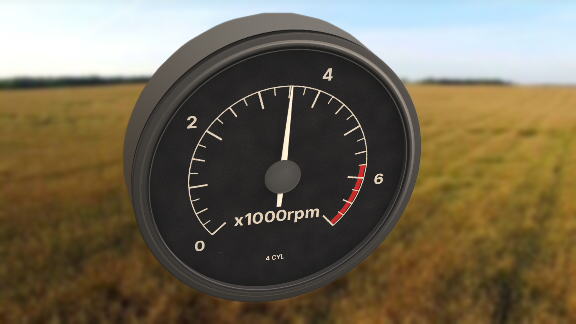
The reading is **3500** rpm
